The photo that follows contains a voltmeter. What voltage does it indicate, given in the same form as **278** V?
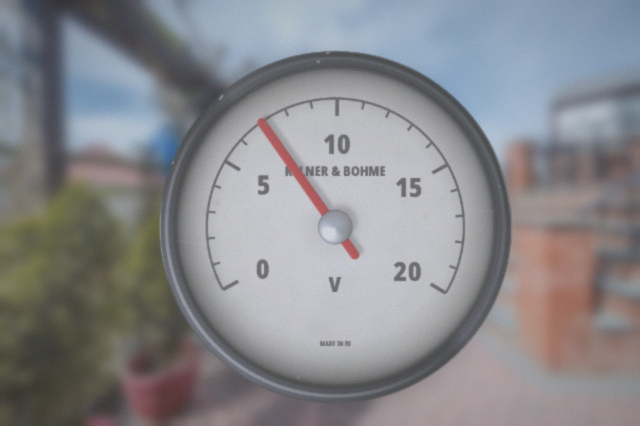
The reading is **7** V
